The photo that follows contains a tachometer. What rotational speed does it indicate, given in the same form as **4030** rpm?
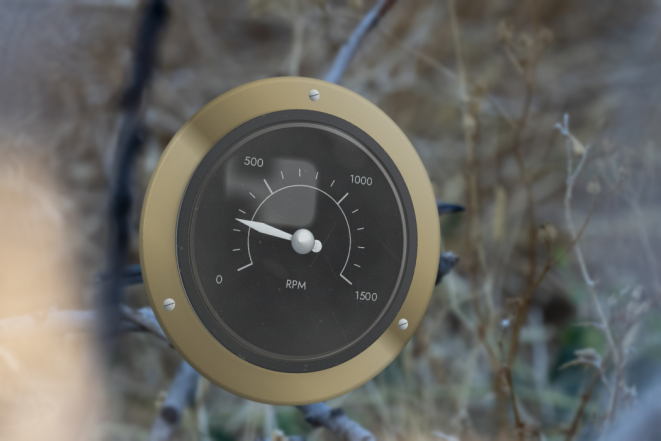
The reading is **250** rpm
